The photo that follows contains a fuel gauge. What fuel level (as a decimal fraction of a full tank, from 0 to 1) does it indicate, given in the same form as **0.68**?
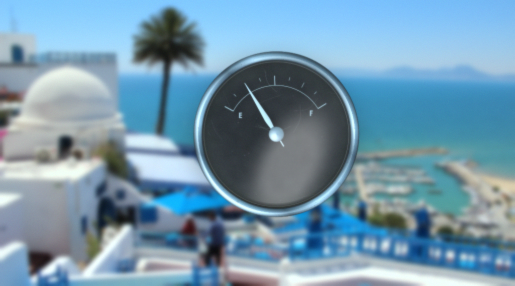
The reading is **0.25**
